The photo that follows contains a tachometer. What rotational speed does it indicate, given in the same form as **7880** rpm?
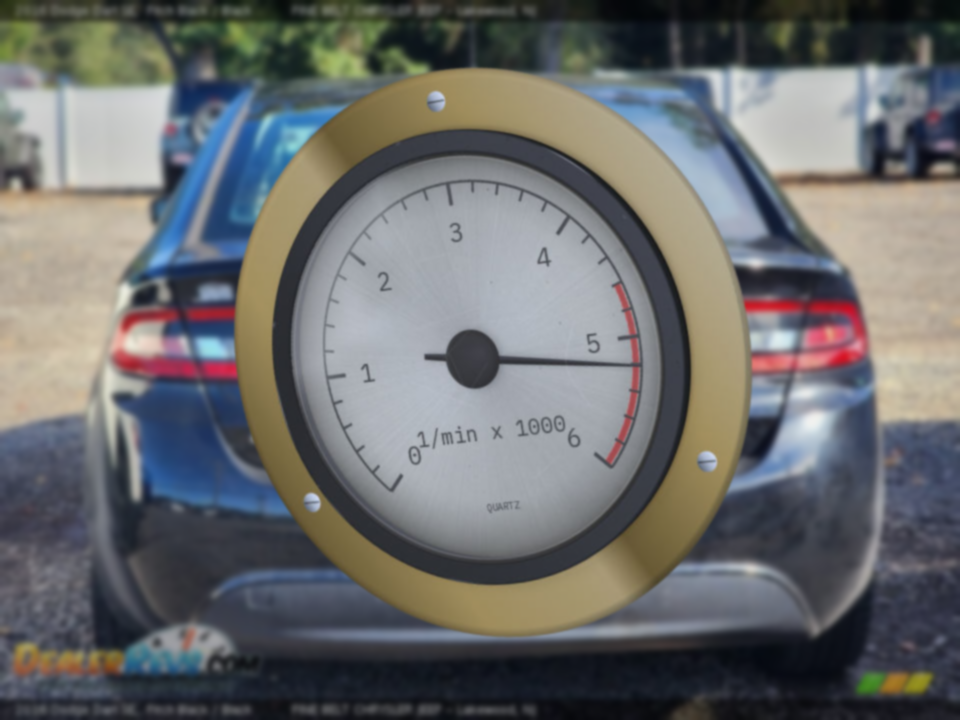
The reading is **5200** rpm
